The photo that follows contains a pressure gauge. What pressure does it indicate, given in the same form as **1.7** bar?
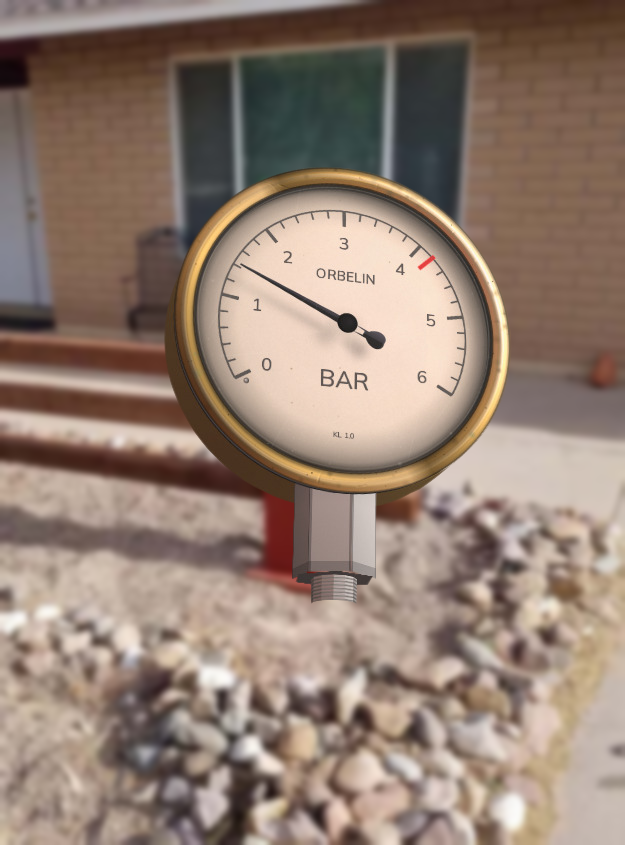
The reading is **1.4** bar
